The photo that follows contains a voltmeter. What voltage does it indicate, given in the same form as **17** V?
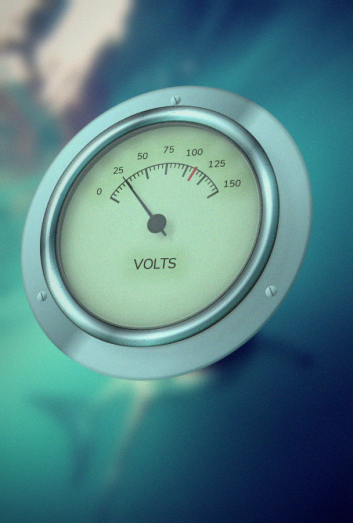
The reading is **25** V
